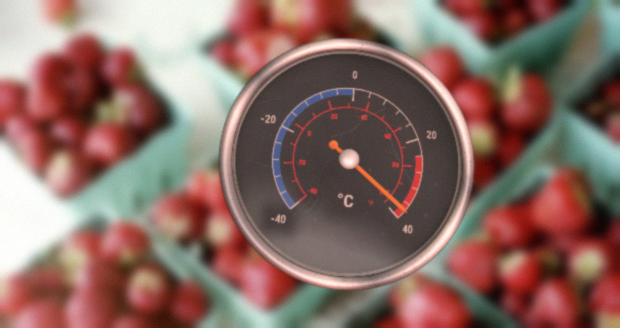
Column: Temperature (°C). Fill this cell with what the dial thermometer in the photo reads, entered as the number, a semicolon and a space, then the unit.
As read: 38; °C
